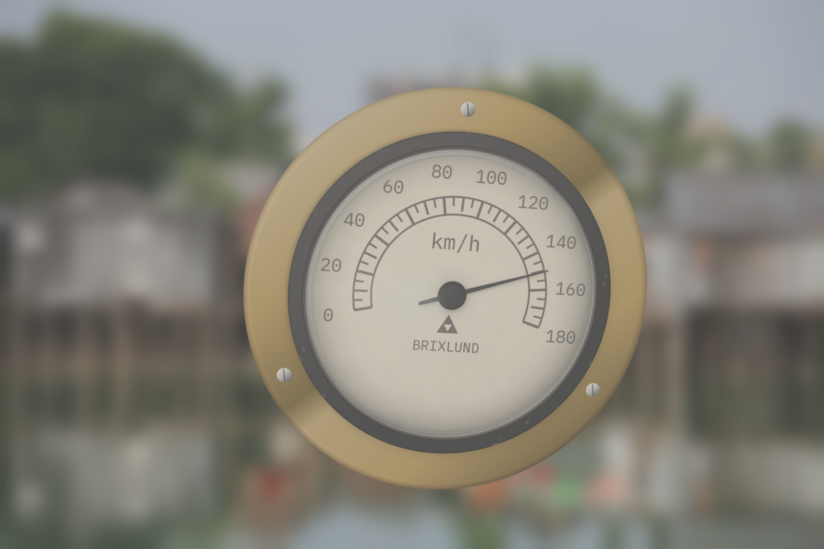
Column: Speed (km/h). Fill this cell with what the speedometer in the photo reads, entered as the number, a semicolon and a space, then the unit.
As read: 150; km/h
